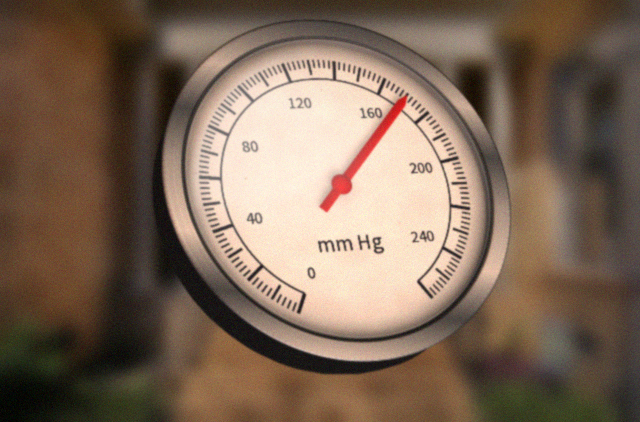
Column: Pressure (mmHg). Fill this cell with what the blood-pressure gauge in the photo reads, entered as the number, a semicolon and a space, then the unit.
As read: 170; mmHg
